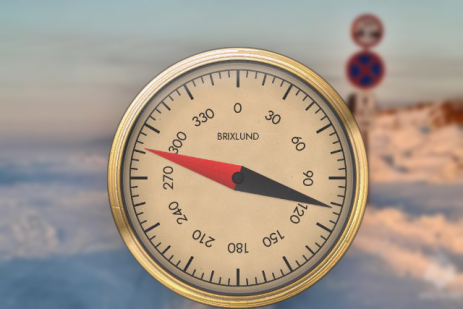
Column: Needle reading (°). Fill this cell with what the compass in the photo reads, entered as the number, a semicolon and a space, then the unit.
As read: 287.5; °
